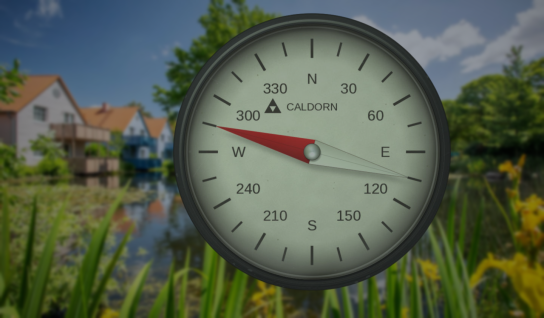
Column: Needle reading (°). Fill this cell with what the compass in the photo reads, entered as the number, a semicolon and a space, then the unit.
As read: 285; °
